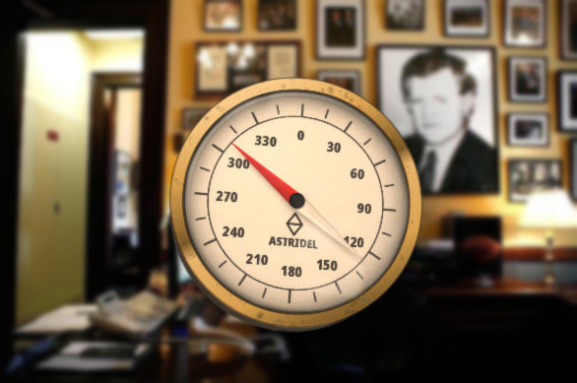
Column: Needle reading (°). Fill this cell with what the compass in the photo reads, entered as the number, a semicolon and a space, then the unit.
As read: 307.5; °
